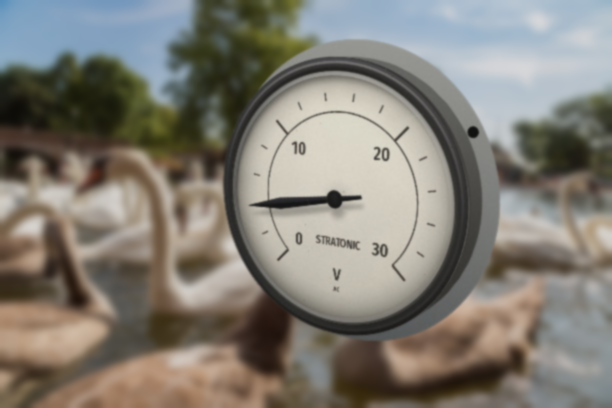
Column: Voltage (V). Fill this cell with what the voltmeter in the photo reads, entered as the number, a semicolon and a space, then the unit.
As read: 4; V
